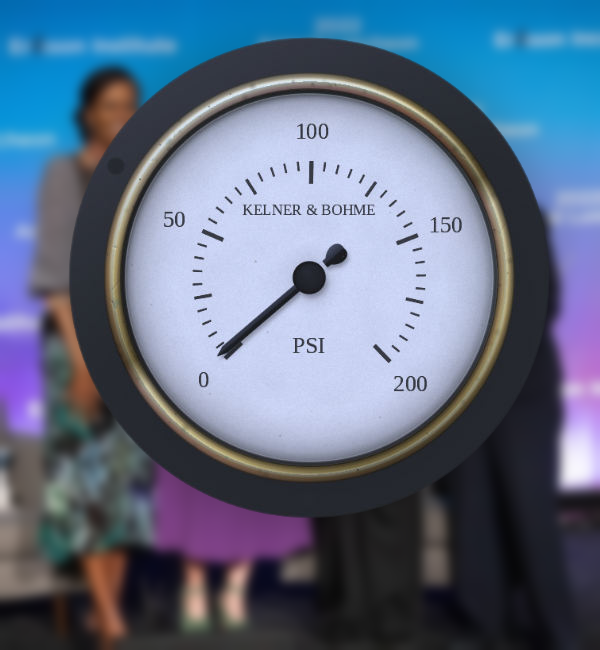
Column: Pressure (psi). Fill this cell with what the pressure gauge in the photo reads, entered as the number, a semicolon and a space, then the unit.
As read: 2.5; psi
